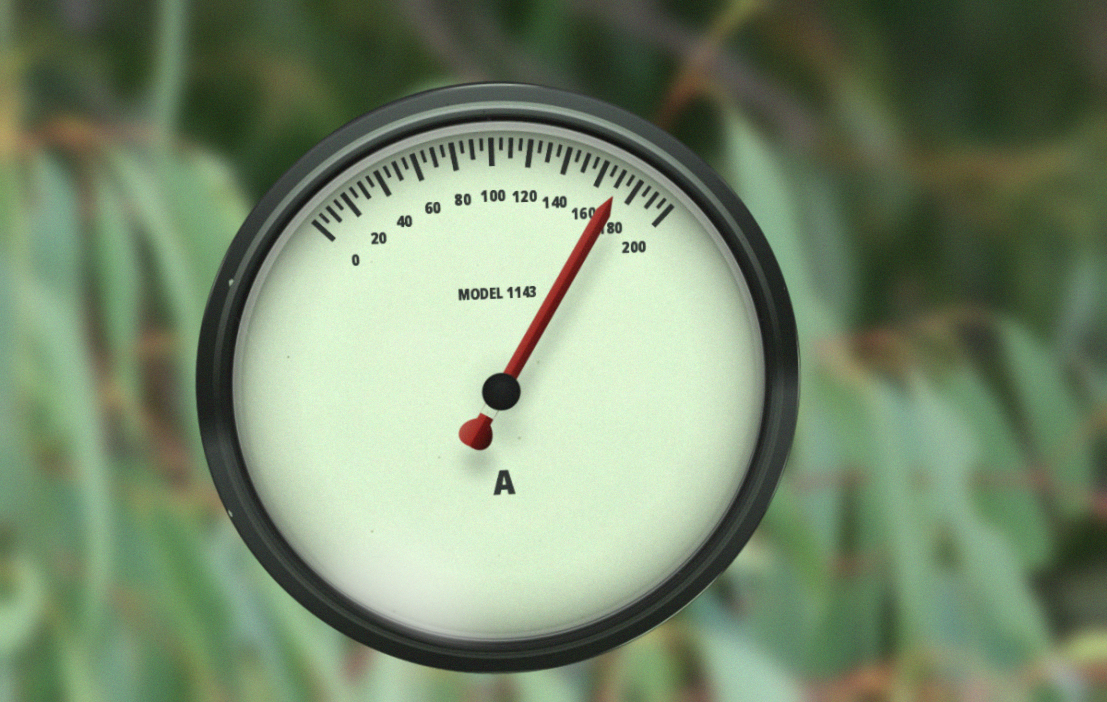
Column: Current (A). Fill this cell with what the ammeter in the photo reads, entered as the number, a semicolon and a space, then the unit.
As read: 170; A
